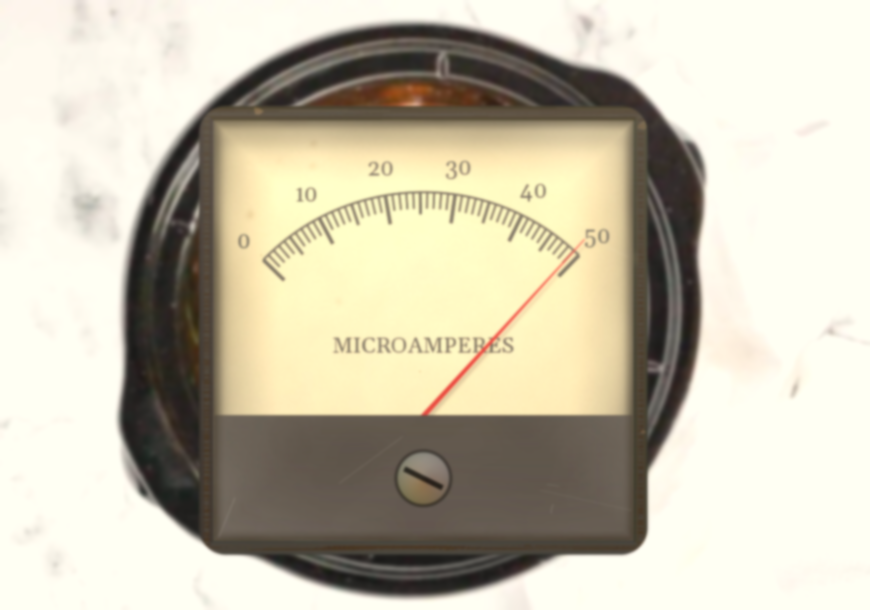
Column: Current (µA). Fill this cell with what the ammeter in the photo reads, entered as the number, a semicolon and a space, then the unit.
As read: 49; µA
